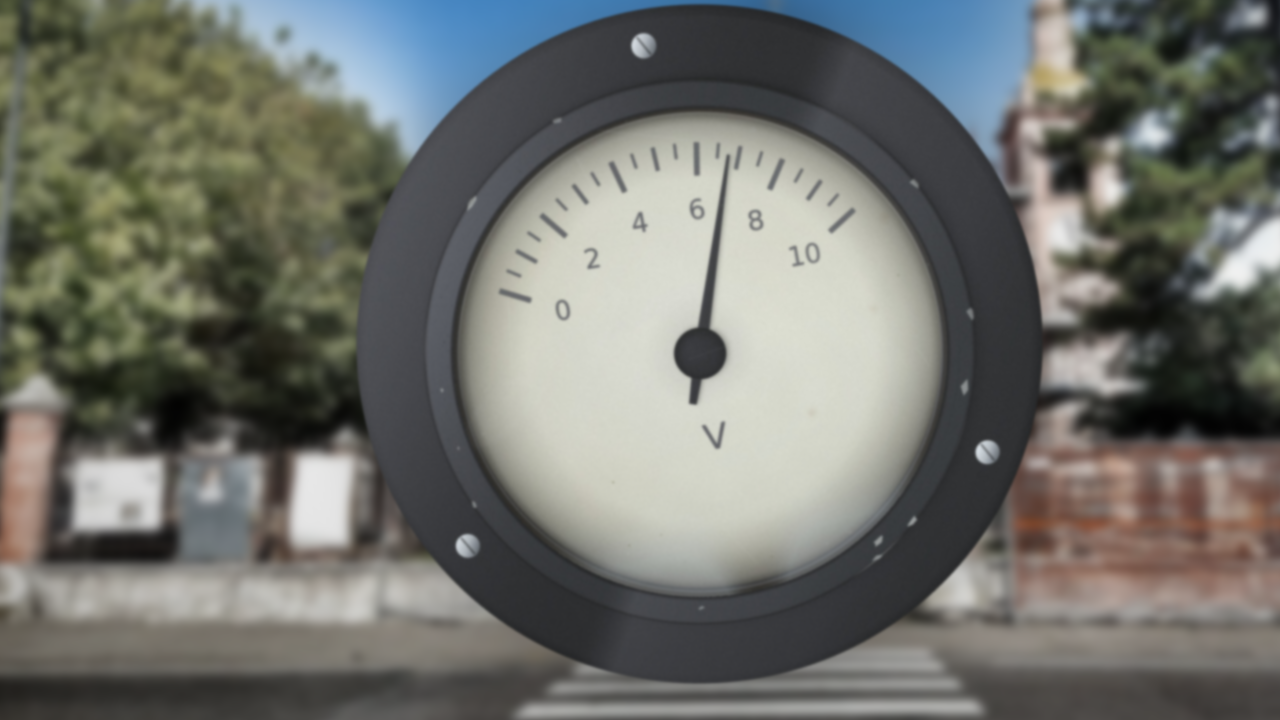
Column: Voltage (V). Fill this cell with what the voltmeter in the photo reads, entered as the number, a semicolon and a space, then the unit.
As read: 6.75; V
